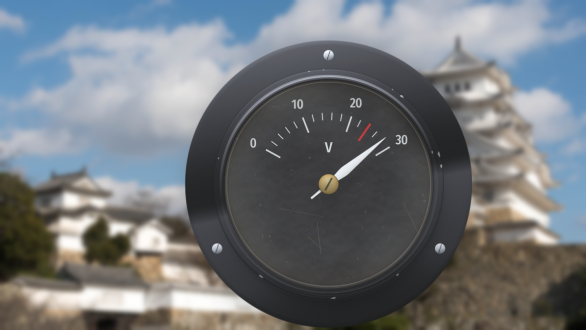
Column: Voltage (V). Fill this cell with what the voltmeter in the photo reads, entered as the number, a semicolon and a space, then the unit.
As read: 28; V
